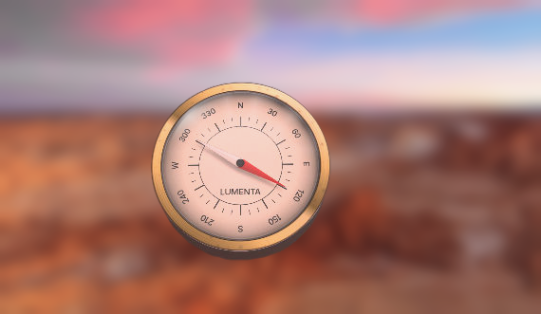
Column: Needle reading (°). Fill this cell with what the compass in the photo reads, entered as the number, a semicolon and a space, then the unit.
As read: 120; °
